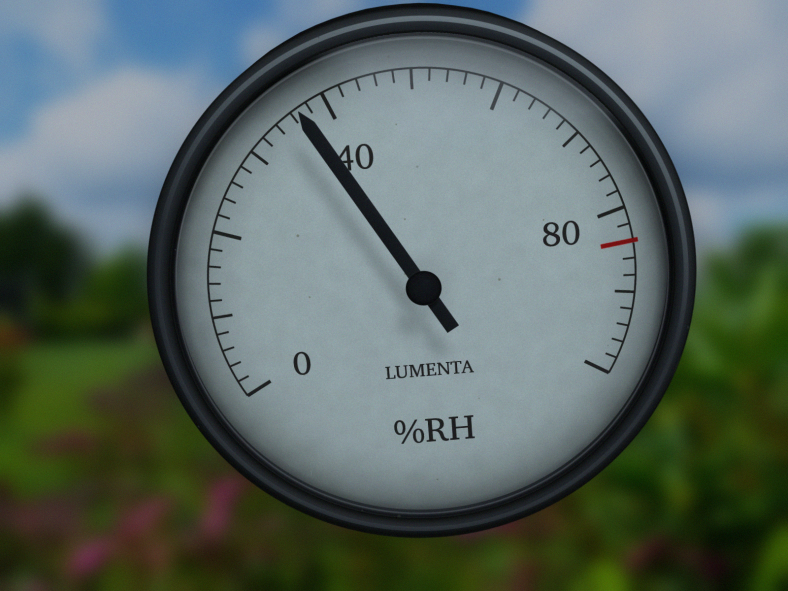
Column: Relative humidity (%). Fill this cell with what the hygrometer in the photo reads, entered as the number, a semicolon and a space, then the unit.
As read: 37; %
